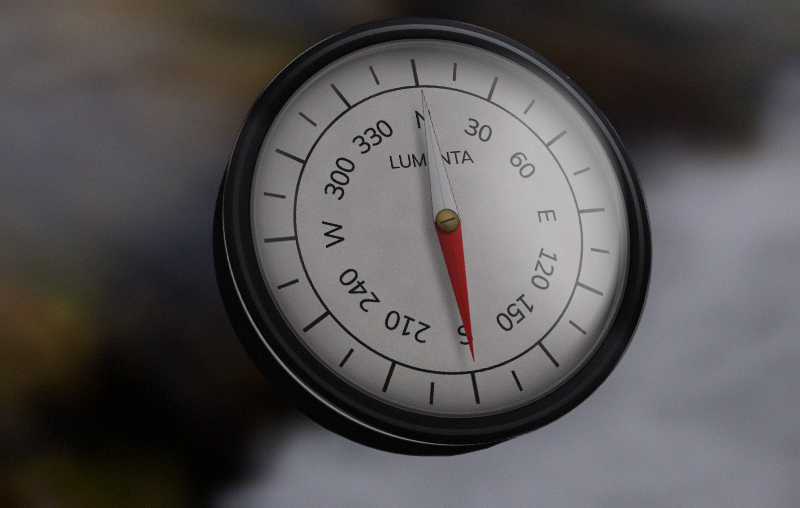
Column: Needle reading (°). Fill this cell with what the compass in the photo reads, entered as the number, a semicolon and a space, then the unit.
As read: 180; °
